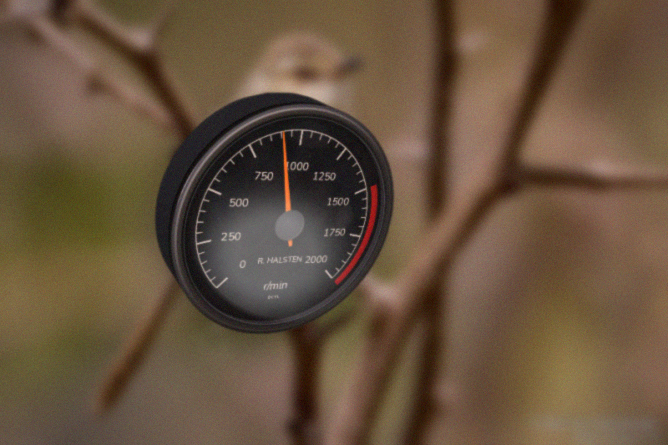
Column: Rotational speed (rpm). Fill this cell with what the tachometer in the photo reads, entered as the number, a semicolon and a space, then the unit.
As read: 900; rpm
